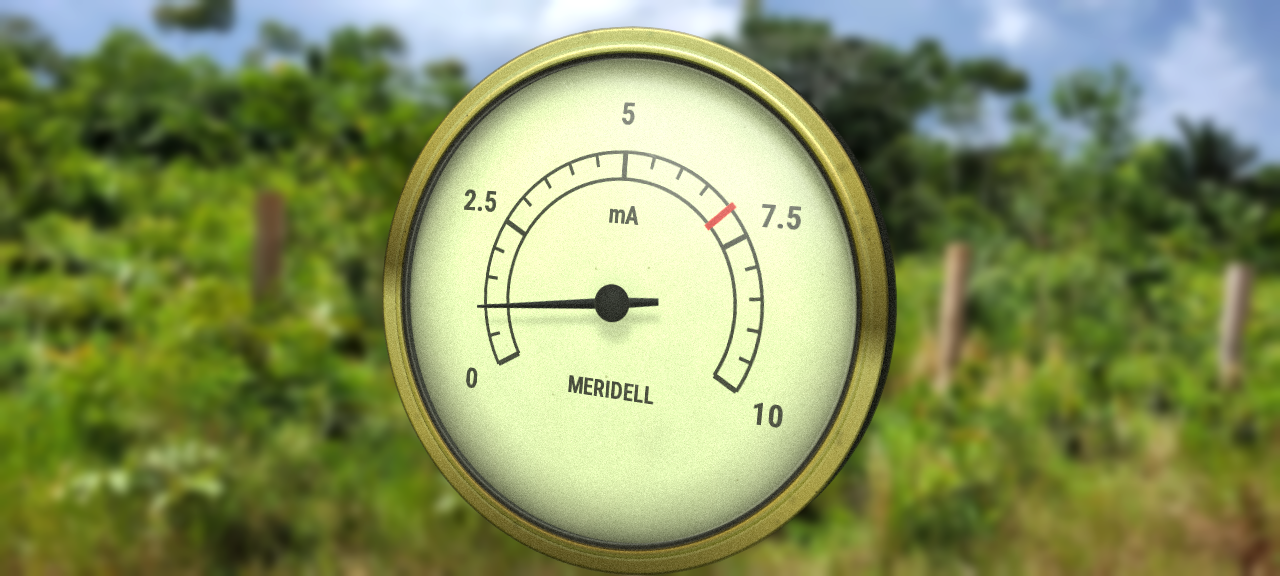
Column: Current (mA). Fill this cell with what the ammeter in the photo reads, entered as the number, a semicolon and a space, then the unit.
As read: 1; mA
